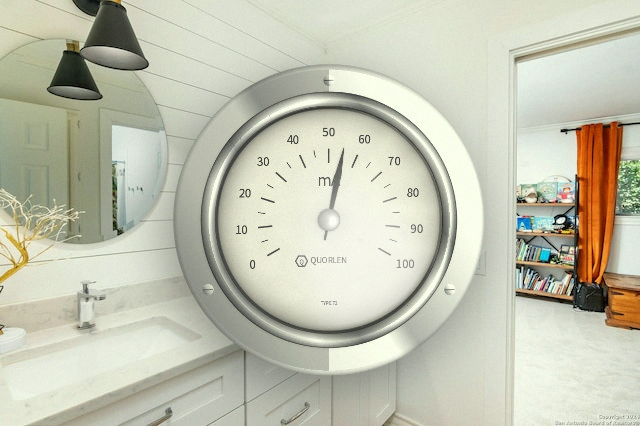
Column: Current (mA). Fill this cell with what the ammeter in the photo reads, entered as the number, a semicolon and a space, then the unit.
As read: 55; mA
